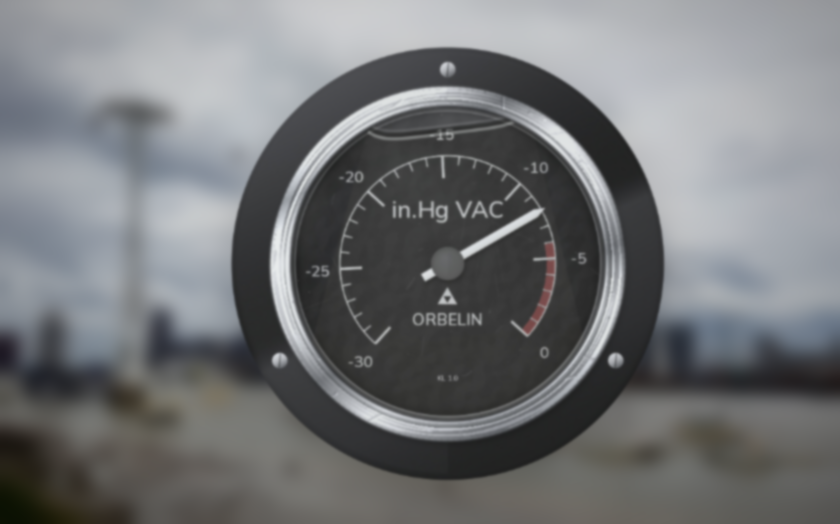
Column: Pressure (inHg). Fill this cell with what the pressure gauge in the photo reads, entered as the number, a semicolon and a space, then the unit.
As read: -8; inHg
